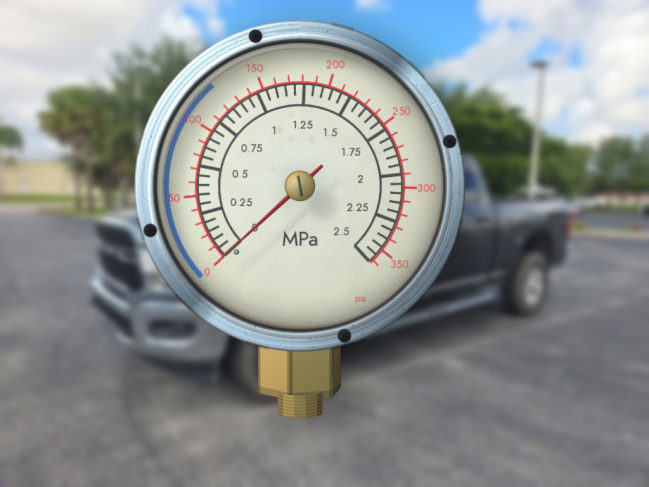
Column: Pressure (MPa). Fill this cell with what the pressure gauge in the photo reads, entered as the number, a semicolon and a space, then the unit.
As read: 0; MPa
